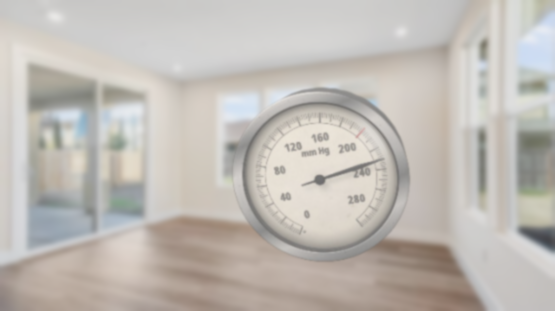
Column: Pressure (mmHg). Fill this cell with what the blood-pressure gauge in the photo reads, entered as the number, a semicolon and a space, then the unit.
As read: 230; mmHg
